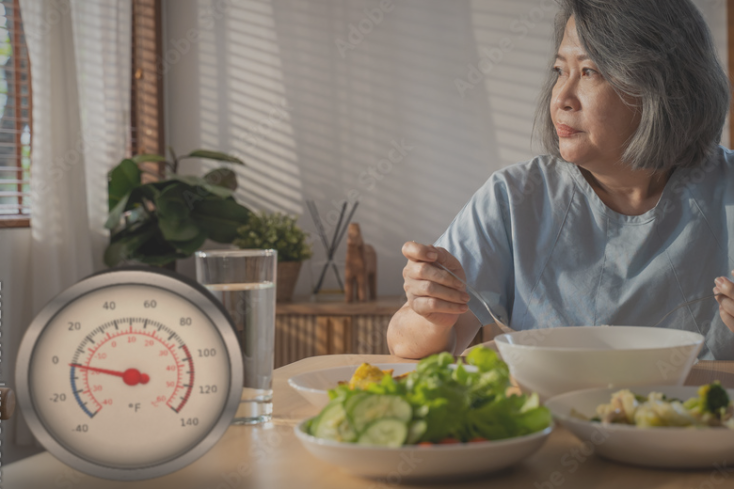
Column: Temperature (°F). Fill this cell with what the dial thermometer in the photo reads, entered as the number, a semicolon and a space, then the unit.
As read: 0; °F
